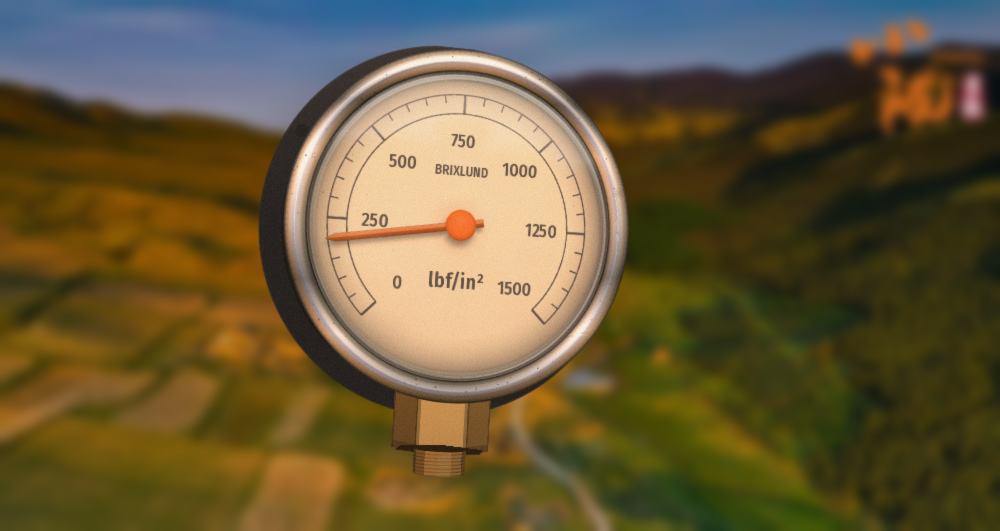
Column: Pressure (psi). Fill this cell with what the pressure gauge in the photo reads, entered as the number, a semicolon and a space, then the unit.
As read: 200; psi
